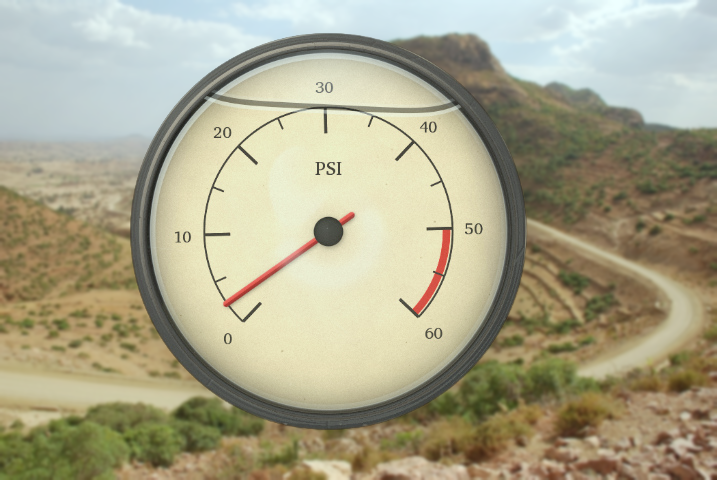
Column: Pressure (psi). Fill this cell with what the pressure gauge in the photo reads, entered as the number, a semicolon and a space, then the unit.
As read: 2.5; psi
